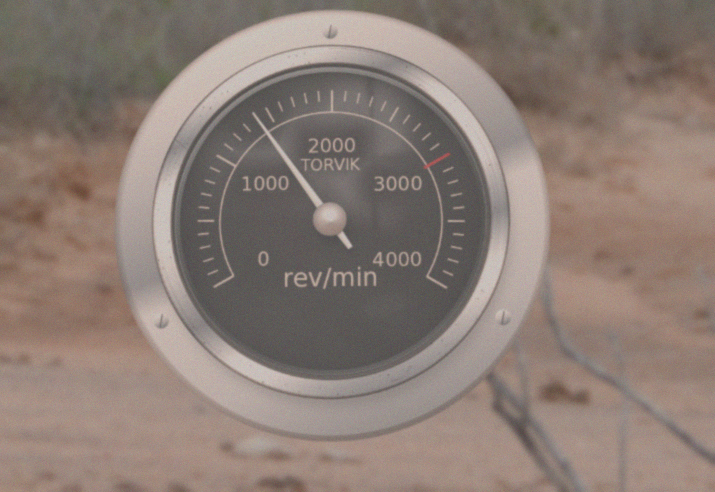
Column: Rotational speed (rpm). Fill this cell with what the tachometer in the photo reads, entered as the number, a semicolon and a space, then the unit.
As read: 1400; rpm
